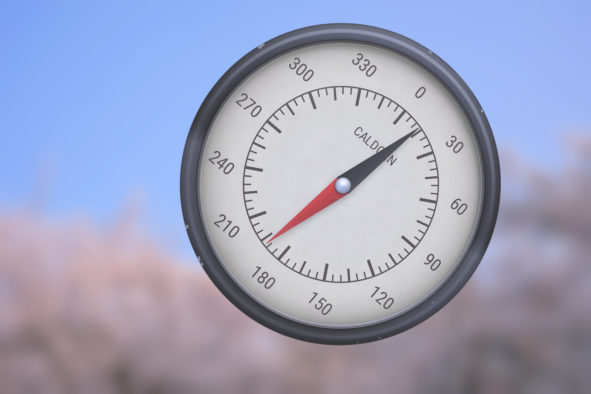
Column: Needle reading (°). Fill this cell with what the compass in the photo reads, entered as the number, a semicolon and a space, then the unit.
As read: 192.5; °
